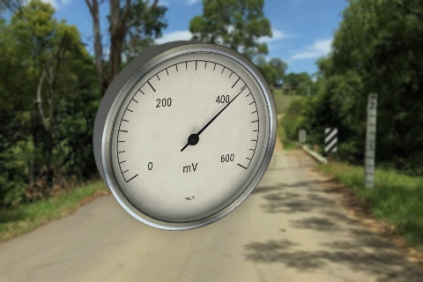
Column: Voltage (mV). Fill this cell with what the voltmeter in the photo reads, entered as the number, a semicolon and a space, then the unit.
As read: 420; mV
